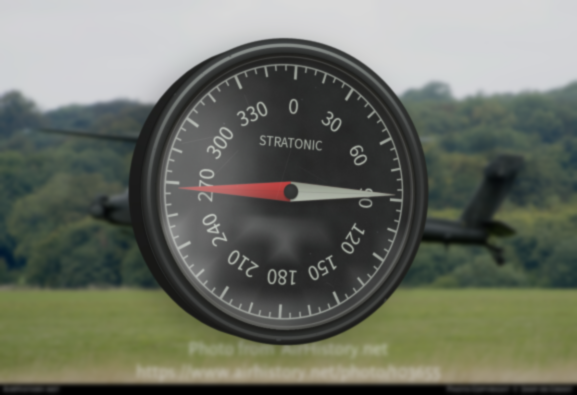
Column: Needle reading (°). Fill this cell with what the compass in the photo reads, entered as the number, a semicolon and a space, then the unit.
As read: 267.5; °
